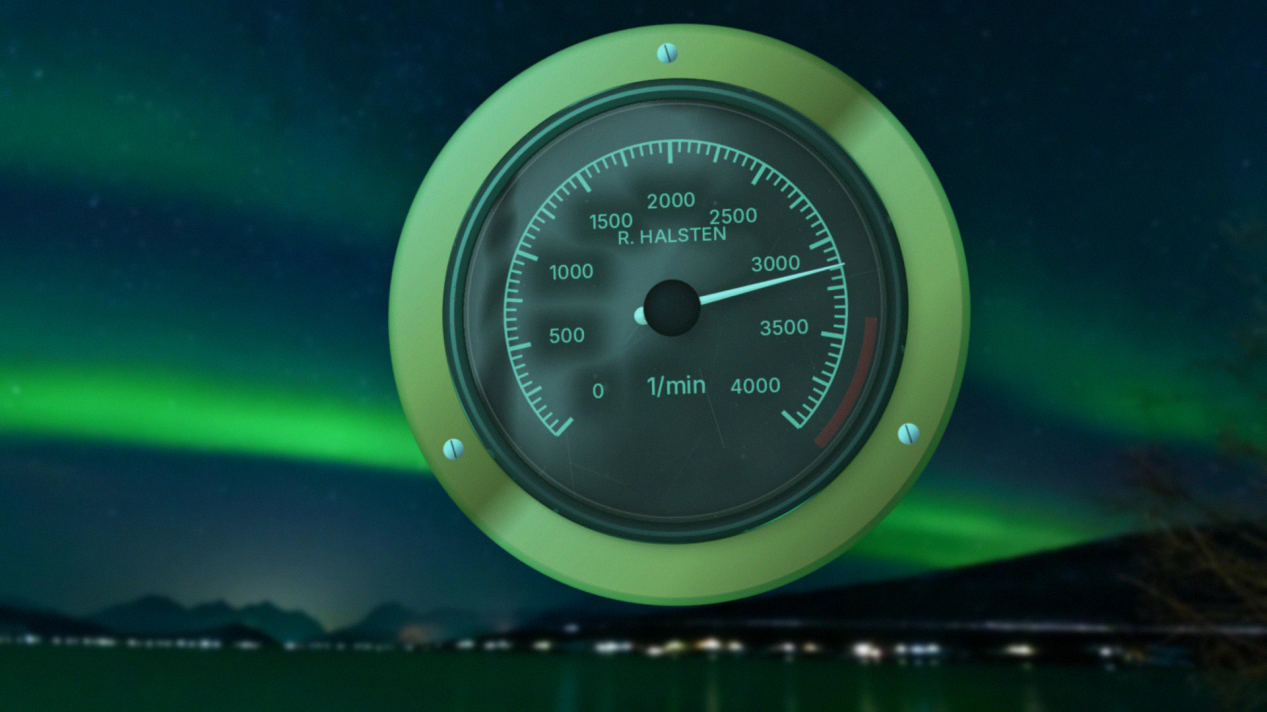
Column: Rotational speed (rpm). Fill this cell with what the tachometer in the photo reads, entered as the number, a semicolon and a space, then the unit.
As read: 3150; rpm
